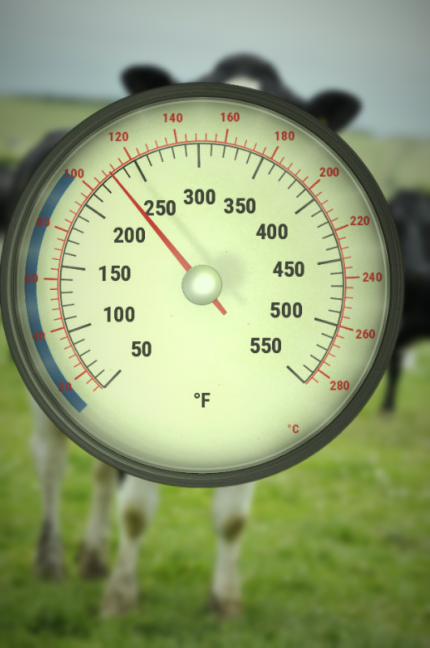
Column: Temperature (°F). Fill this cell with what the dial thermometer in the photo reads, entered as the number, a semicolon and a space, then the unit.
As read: 230; °F
